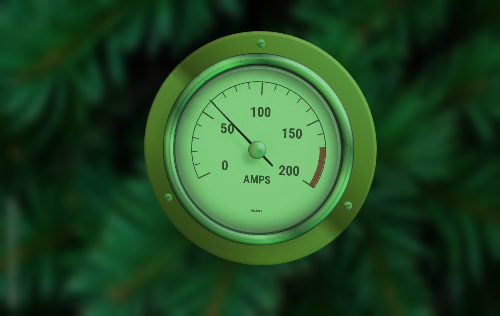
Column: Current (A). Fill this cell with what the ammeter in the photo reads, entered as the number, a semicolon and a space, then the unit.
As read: 60; A
